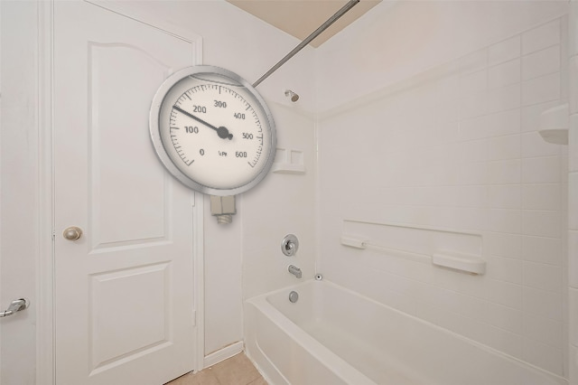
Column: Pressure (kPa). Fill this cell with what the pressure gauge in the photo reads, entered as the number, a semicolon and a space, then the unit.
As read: 150; kPa
